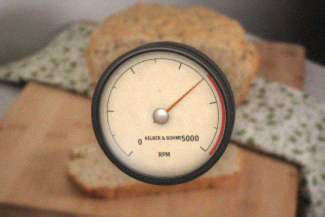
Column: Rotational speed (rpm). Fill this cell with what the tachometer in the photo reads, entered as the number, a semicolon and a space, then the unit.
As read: 3500; rpm
